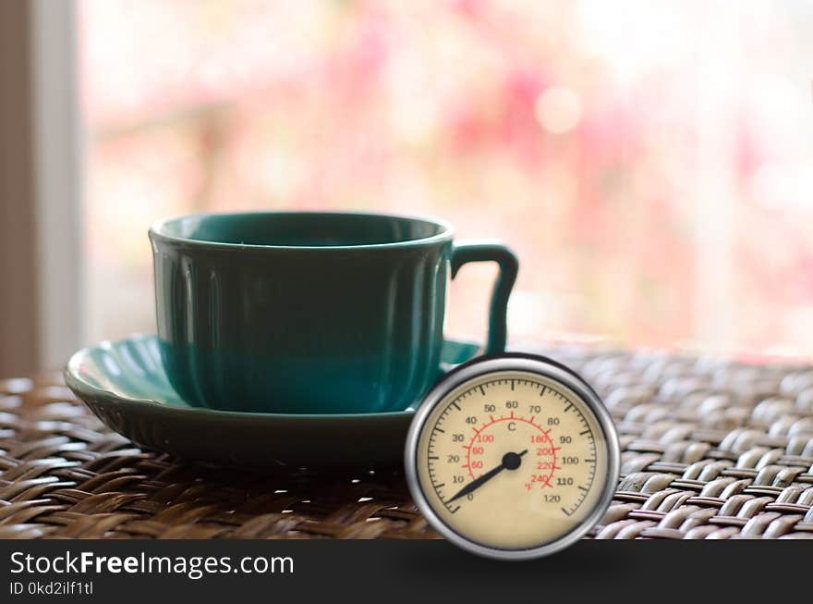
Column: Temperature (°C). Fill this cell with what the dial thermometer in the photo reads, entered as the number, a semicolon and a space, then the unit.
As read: 4; °C
